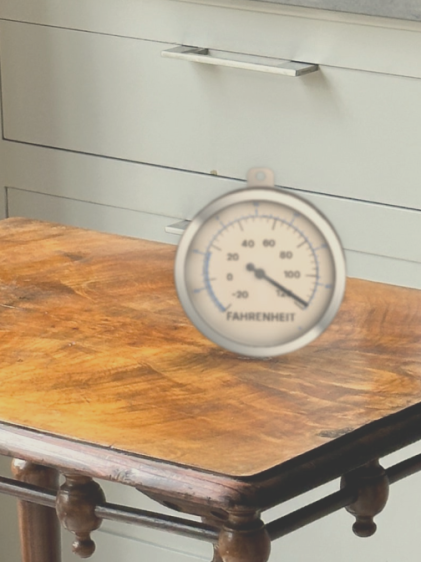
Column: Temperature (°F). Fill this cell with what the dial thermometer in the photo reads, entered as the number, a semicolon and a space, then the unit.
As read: 116; °F
